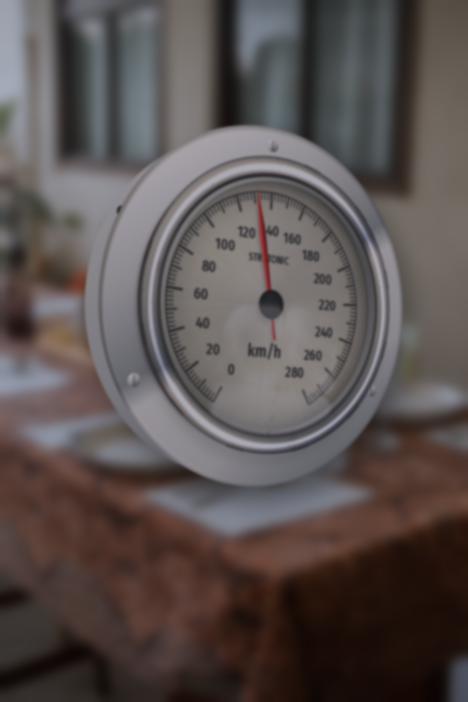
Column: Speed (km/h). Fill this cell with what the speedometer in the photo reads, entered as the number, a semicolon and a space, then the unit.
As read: 130; km/h
